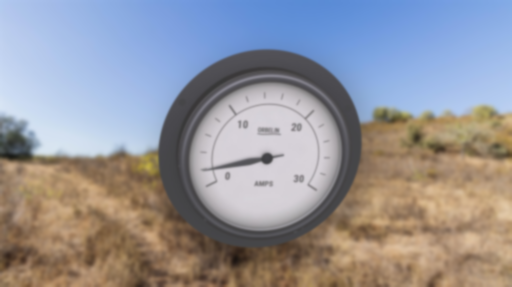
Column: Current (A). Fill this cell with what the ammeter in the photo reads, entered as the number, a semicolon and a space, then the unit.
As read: 2; A
